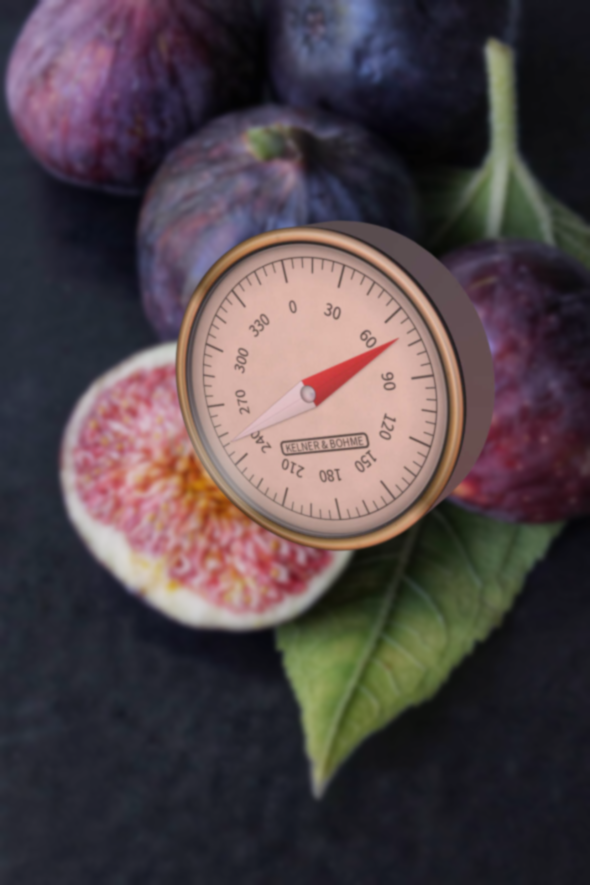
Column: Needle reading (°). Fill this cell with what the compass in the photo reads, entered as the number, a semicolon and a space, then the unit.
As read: 70; °
